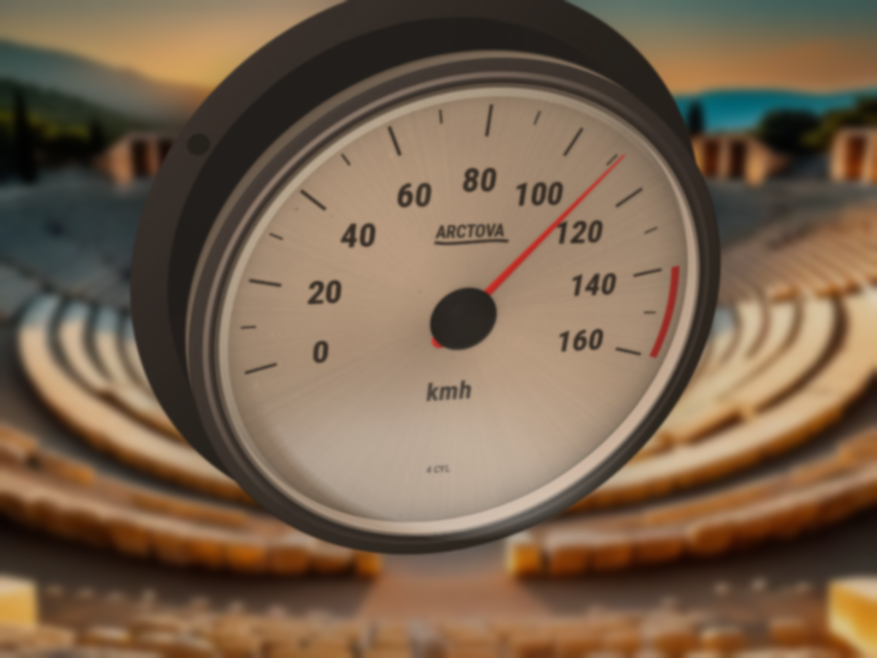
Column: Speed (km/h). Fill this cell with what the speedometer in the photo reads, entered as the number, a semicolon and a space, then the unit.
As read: 110; km/h
